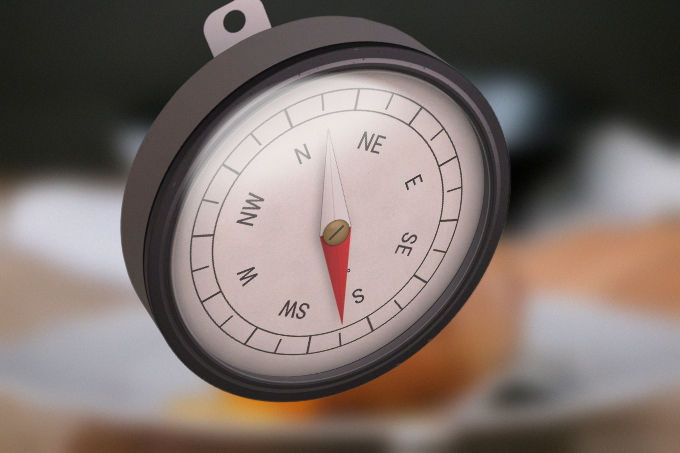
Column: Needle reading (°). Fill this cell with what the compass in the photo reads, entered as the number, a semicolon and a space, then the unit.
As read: 195; °
